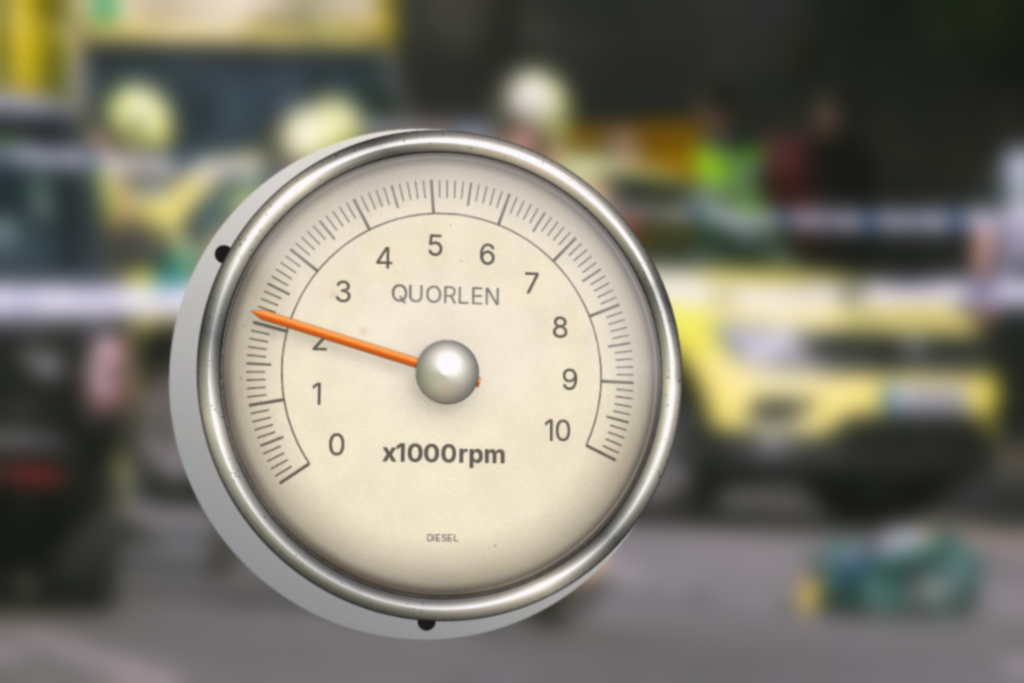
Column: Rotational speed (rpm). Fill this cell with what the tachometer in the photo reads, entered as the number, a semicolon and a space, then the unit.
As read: 2100; rpm
